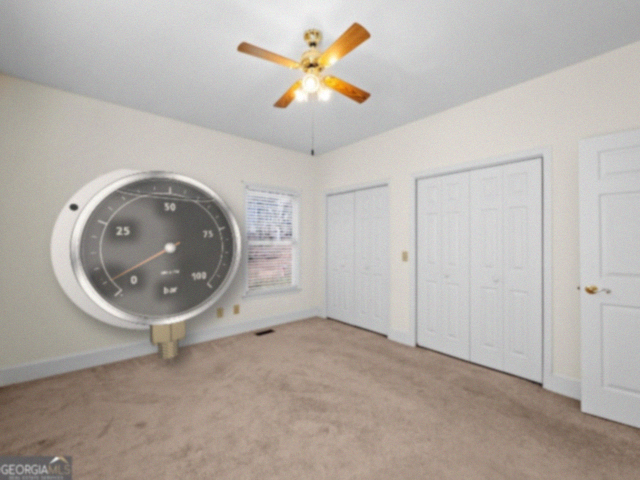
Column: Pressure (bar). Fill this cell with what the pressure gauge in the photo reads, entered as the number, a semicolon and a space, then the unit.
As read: 5; bar
